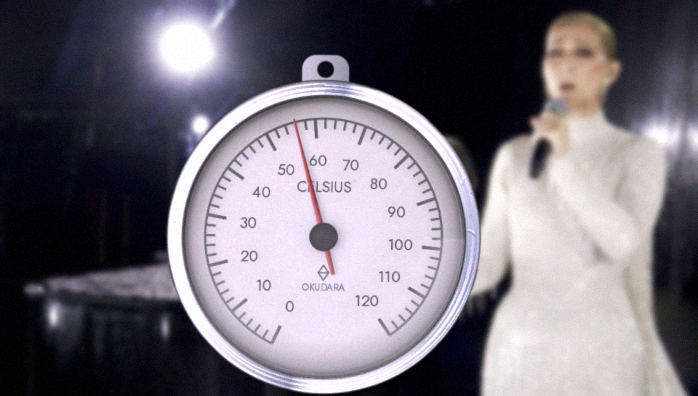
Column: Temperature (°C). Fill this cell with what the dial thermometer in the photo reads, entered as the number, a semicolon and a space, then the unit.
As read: 56; °C
